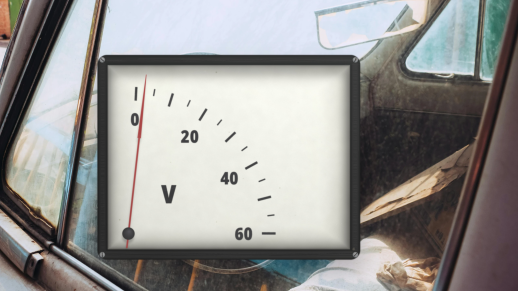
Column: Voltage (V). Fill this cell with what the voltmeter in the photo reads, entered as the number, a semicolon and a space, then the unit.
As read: 2.5; V
